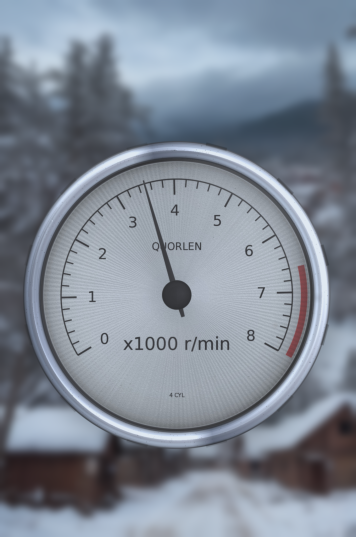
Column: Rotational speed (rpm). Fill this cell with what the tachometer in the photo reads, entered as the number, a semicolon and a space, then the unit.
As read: 3500; rpm
